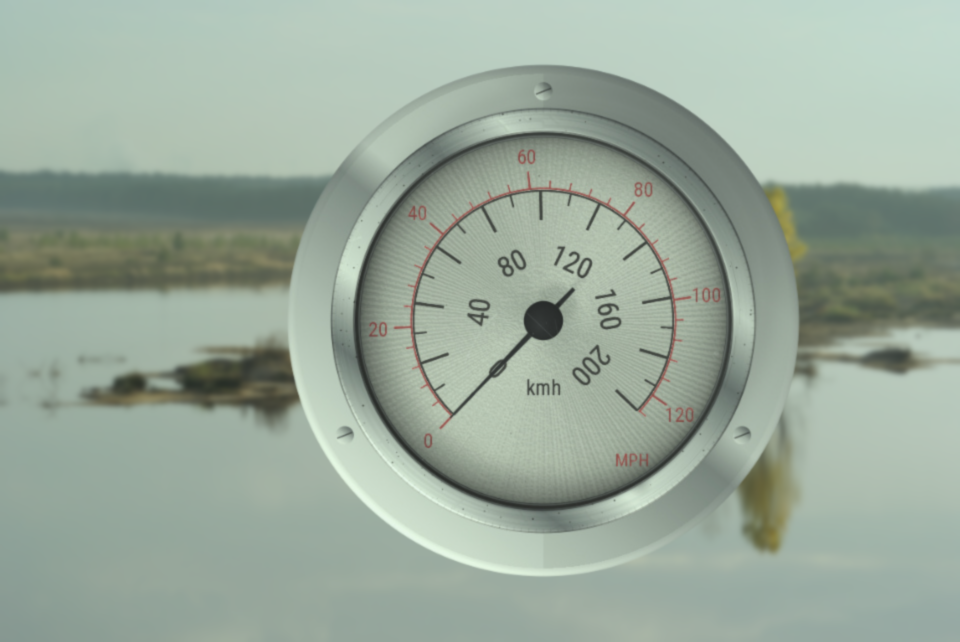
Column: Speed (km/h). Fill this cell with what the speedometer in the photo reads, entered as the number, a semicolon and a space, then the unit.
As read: 0; km/h
